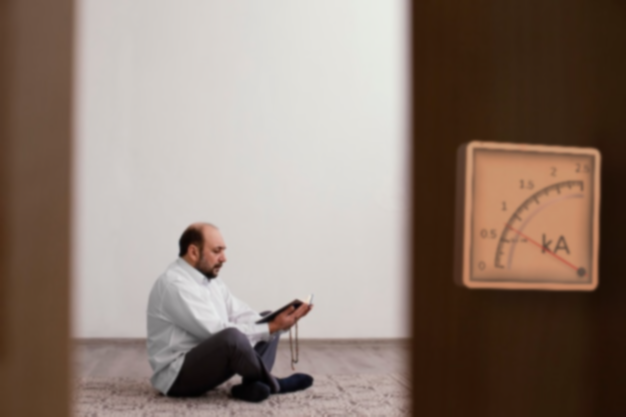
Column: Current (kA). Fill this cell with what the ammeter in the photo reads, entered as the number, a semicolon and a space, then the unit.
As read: 0.75; kA
